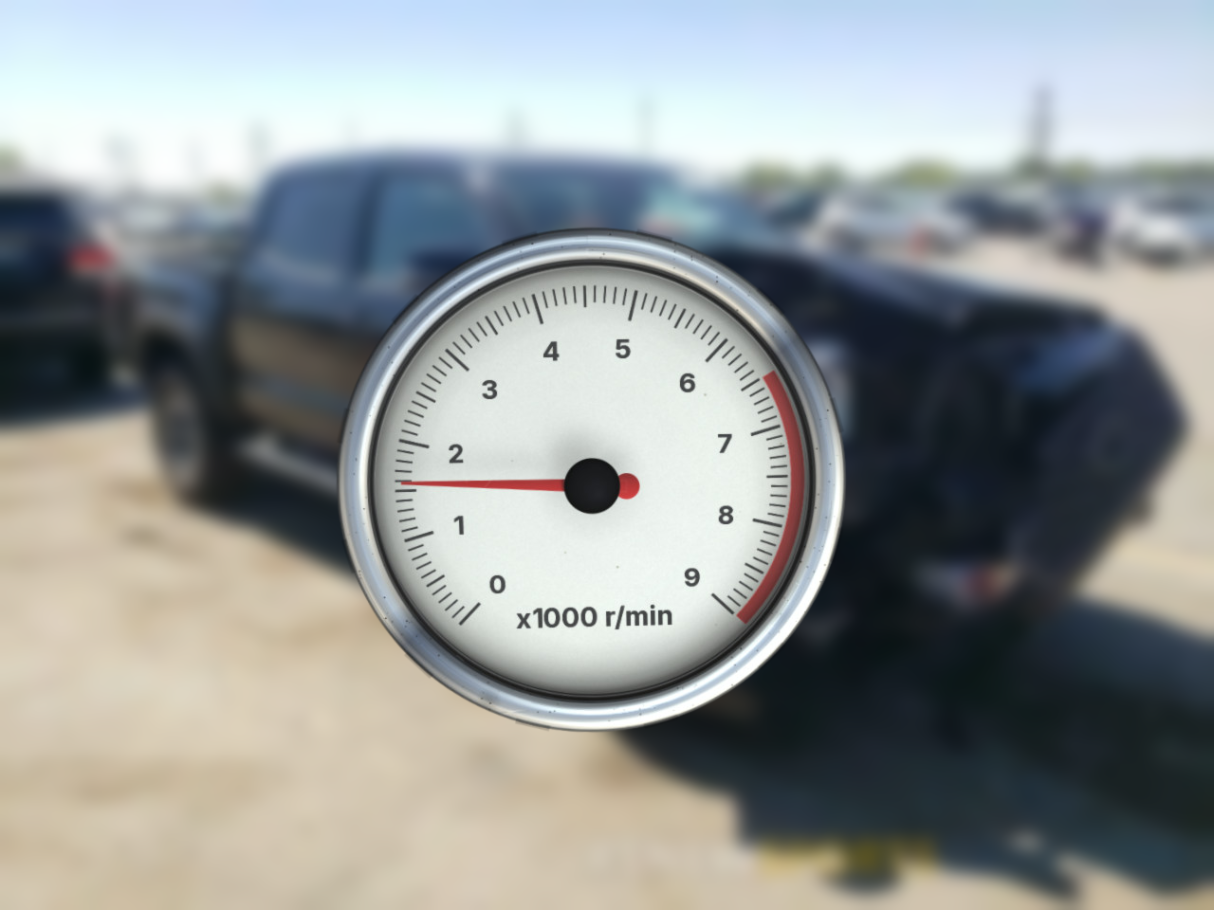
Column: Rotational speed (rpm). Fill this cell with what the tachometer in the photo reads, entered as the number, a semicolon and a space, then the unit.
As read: 1600; rpm
